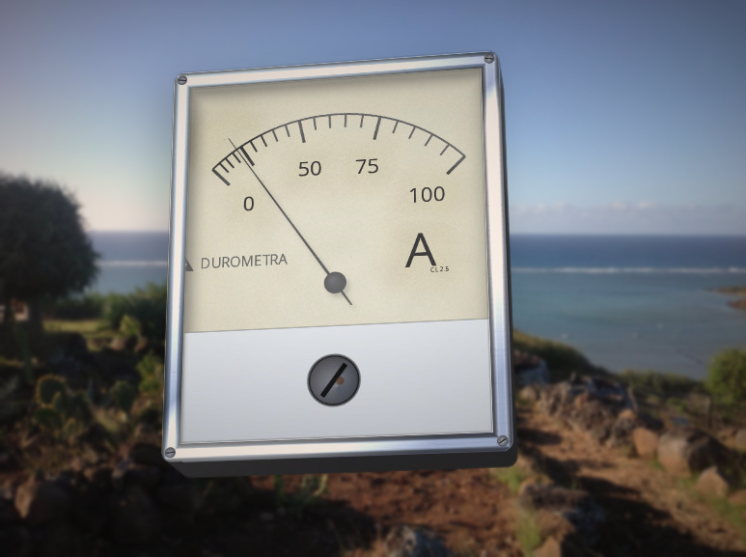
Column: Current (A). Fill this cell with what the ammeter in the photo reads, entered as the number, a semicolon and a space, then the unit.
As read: 22.5; A
